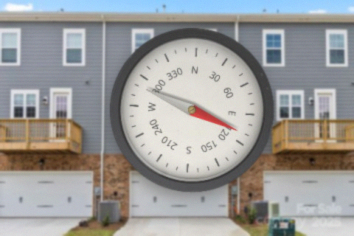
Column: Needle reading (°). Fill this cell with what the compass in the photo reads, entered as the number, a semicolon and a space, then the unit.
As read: 110; °
